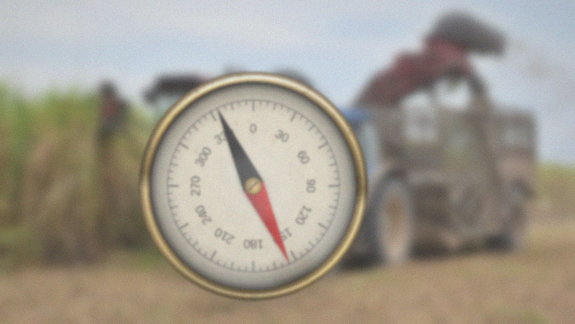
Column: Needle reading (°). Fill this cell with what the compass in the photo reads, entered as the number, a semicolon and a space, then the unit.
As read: 155; °
